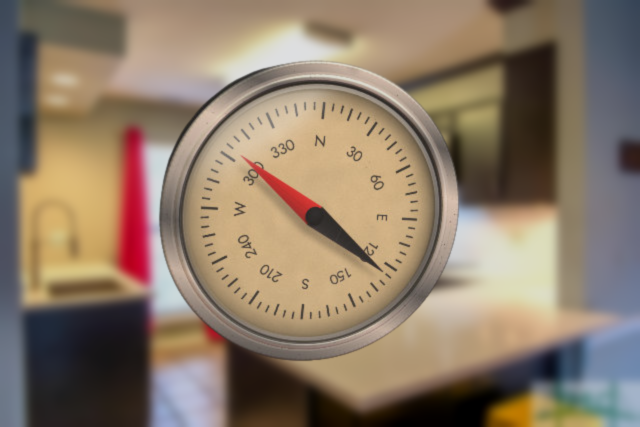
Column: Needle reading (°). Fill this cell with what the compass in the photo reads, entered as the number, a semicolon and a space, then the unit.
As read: 305; °
